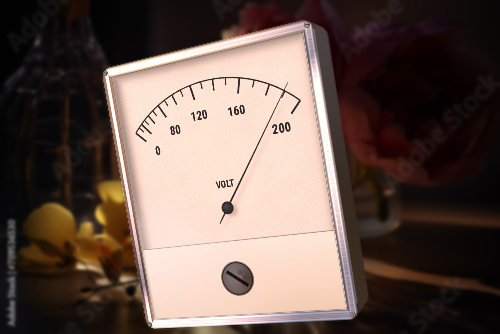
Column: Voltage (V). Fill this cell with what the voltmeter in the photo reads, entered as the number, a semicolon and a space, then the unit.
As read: 190; V
